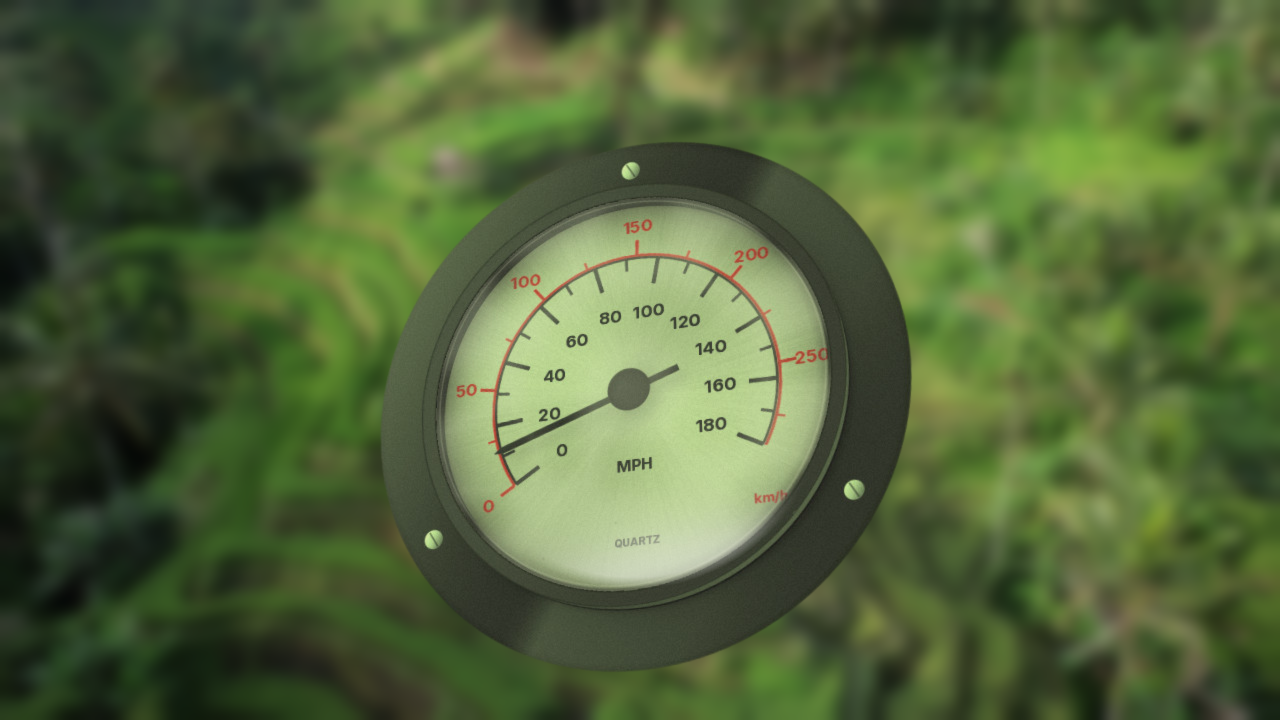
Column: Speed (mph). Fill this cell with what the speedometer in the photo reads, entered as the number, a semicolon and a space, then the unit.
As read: 10; mph
